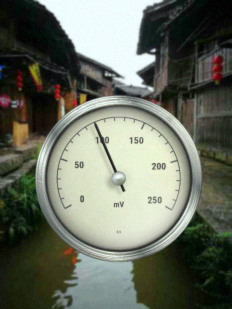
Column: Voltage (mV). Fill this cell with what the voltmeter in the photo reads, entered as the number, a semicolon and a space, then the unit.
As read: 100; mV
